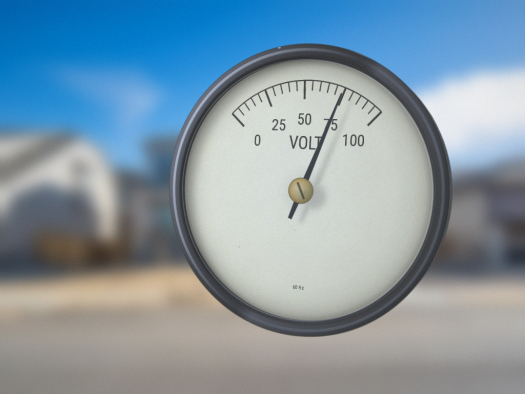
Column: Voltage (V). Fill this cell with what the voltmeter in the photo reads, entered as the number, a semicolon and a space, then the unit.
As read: 75; V
